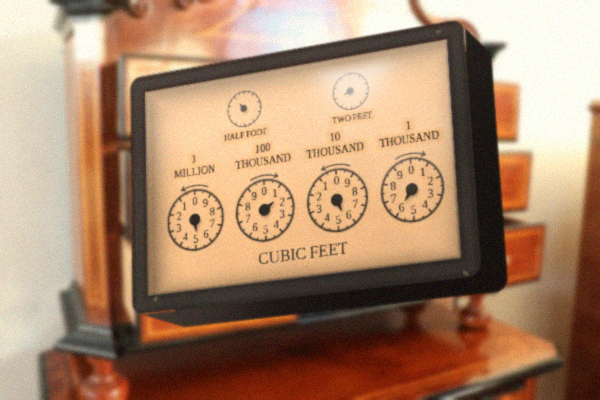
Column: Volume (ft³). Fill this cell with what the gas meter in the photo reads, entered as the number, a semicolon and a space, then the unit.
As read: 515600; ft³
